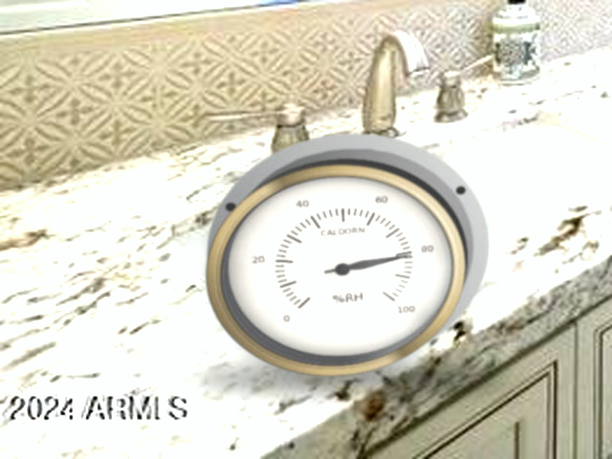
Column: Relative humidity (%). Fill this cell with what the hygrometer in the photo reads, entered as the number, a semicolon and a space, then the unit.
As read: 80; %
